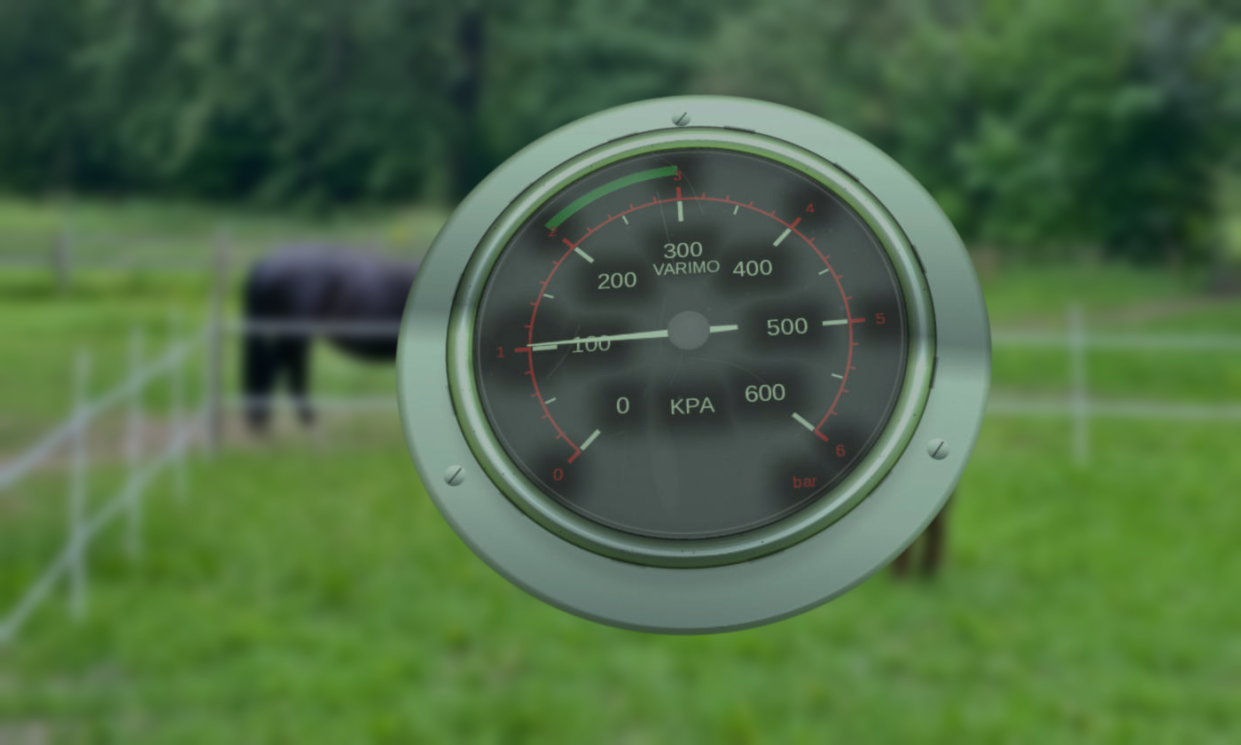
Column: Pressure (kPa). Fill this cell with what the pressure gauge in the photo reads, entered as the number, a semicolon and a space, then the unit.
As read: 100; kPa
